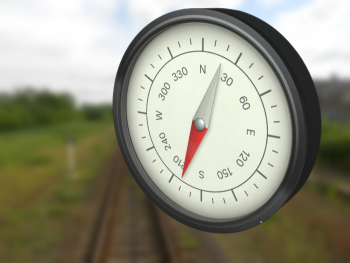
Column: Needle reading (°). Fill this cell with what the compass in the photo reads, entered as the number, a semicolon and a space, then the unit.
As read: 200; °
